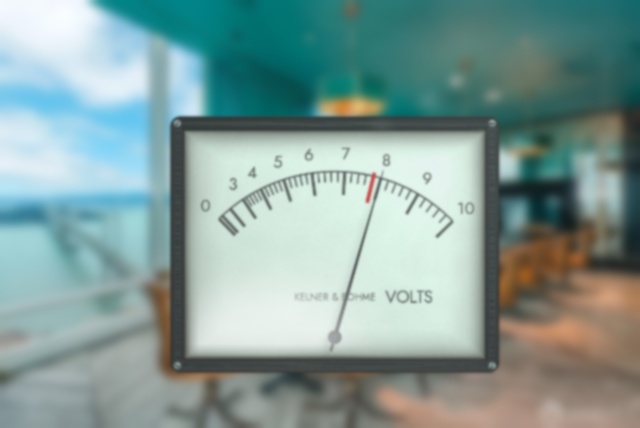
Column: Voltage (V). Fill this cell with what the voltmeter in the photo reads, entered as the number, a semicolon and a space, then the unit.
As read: 8; V
